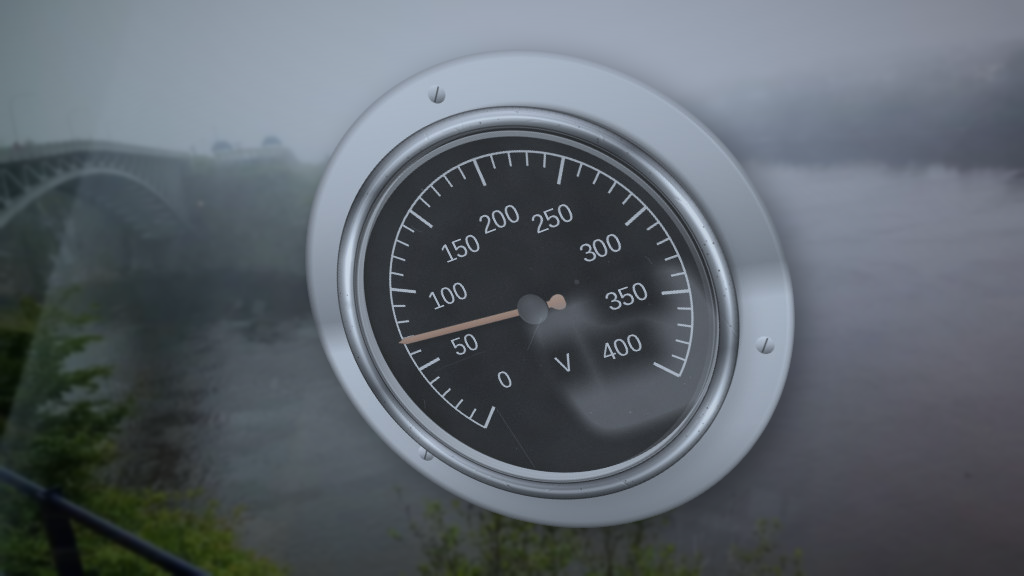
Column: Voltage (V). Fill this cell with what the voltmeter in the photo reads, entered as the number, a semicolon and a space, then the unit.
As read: 70; V
